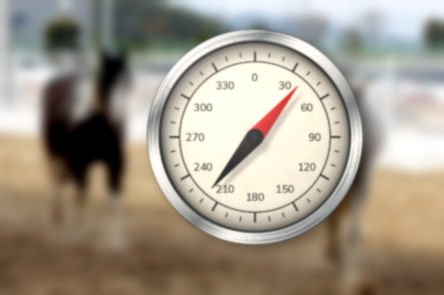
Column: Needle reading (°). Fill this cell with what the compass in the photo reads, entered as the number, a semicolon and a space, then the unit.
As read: 40; °
